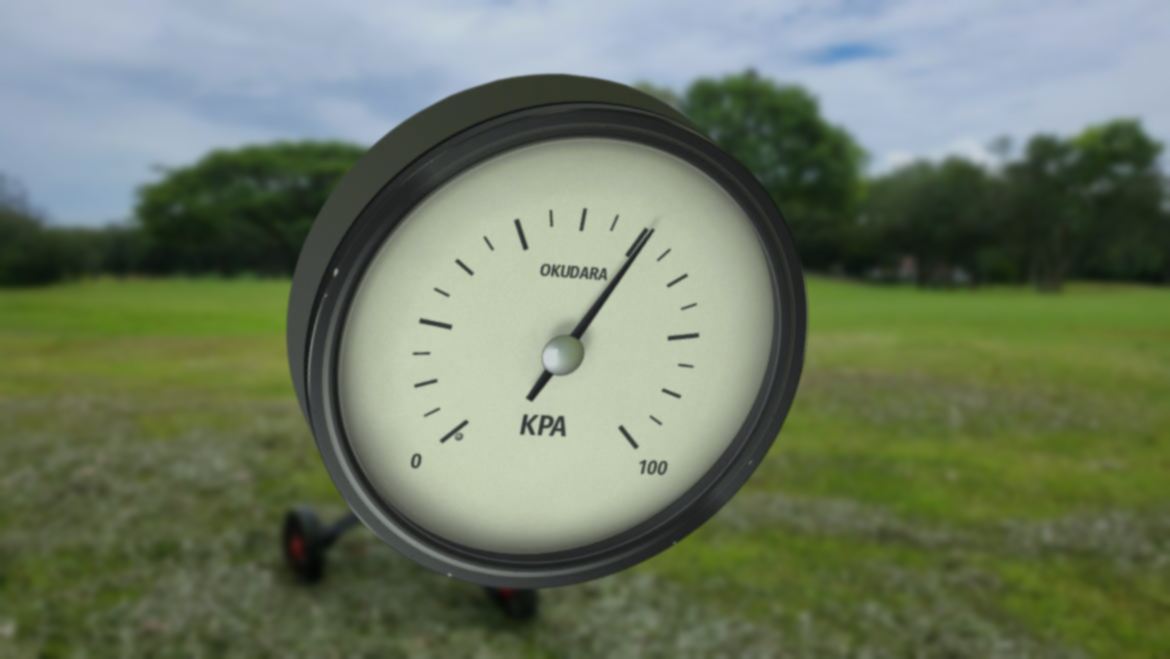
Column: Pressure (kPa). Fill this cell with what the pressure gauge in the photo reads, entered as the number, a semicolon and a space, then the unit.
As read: 60; kPa
